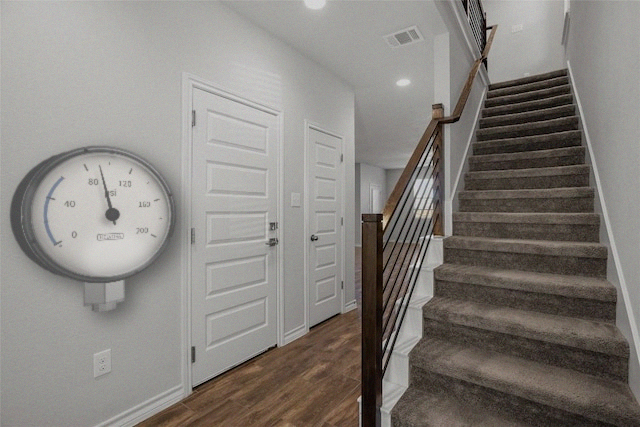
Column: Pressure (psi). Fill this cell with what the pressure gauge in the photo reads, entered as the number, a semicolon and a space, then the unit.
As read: 90; psi
